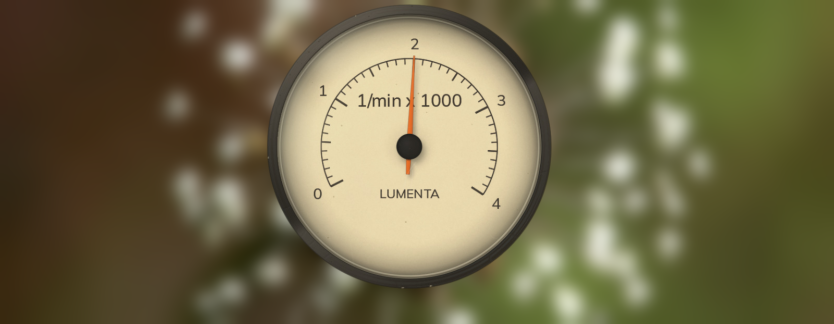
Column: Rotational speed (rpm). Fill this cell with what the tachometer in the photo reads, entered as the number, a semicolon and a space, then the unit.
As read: 2000; rpm
